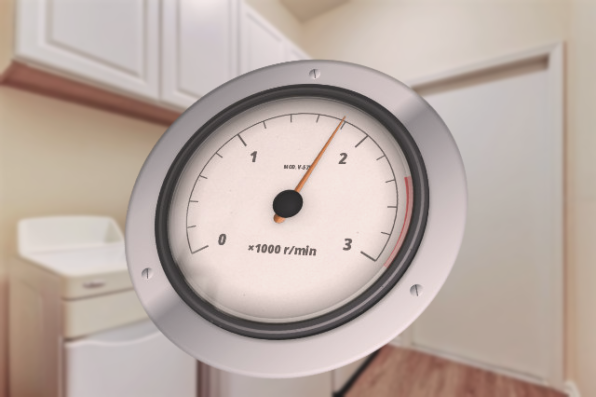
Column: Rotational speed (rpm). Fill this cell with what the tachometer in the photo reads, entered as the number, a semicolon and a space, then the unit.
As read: 1800; rpm
